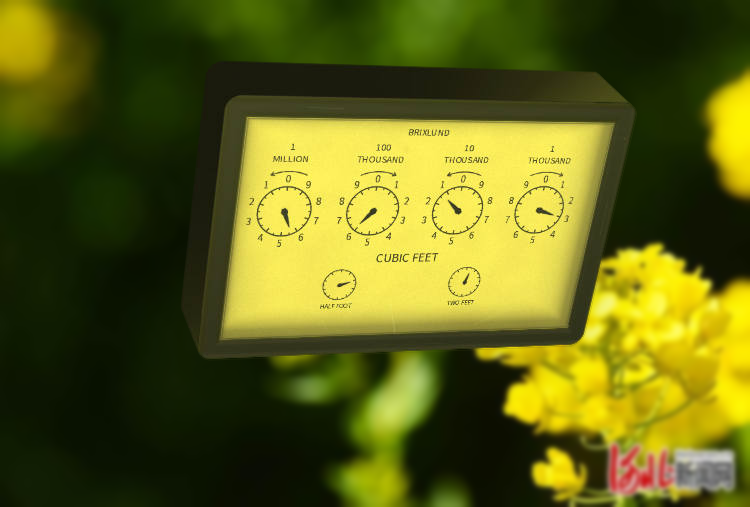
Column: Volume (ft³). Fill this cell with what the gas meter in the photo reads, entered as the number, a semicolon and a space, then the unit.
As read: 561300; ft³
